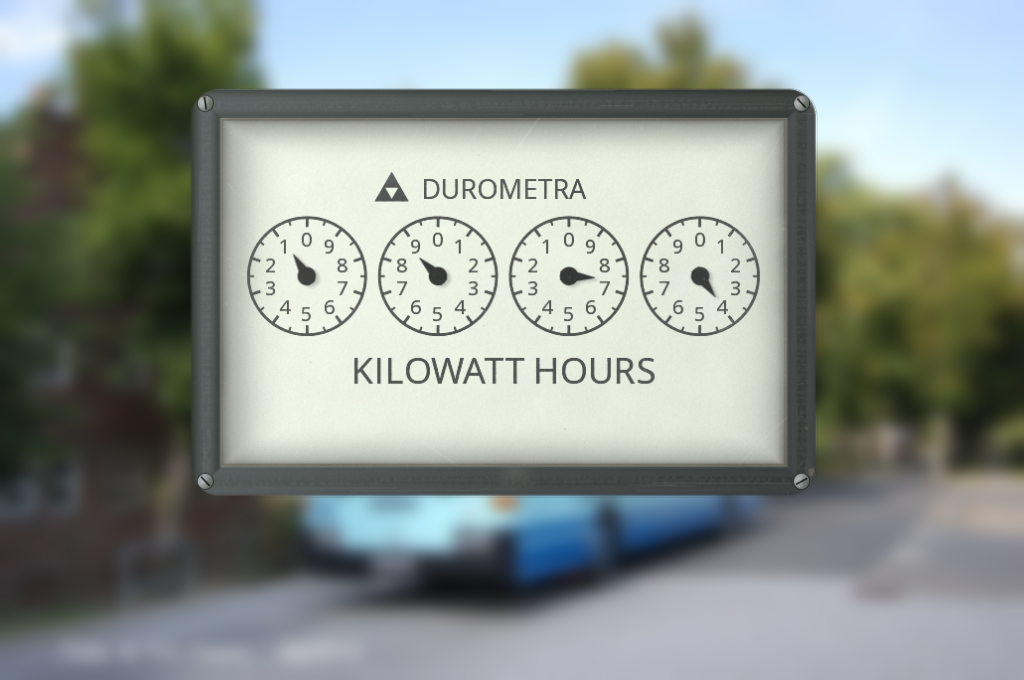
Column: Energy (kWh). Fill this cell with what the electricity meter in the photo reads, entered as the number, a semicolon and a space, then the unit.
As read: 874; kWh
